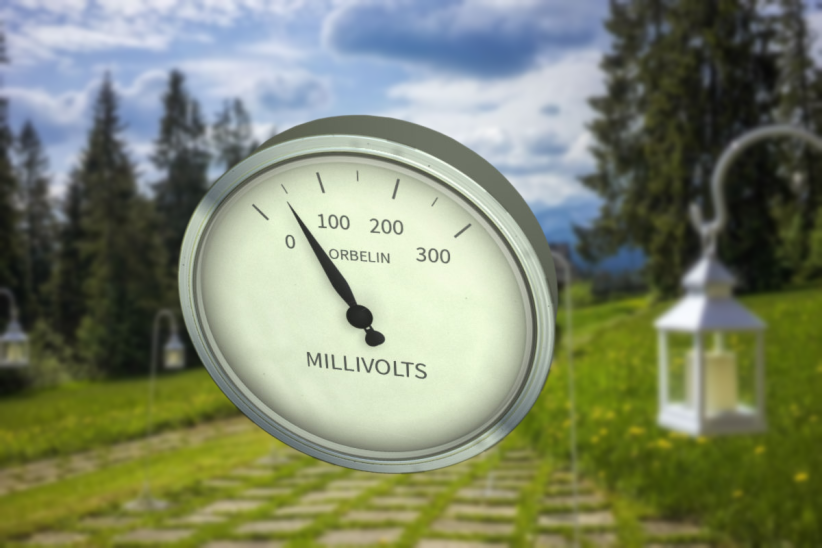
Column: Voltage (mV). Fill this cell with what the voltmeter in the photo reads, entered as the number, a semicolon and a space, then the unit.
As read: 50; mV
